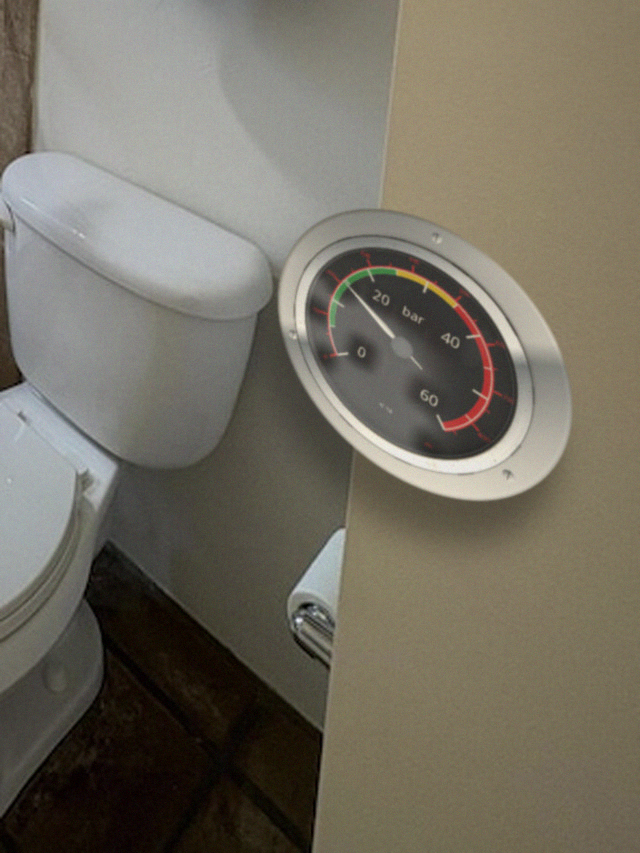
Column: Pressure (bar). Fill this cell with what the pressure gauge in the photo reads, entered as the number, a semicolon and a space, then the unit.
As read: 15; bar
